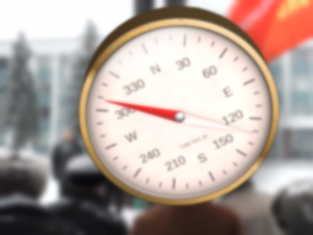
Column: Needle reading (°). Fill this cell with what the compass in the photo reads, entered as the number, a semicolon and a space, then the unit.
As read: 310; °
